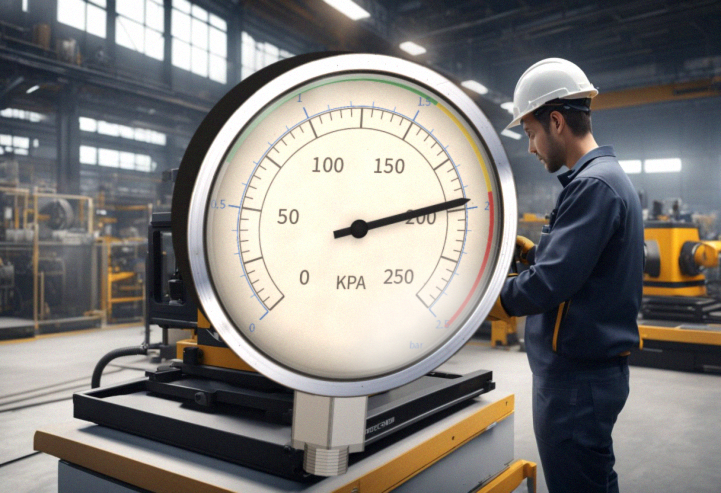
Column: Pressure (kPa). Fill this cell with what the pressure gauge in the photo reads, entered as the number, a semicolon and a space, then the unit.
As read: 195; kPa
